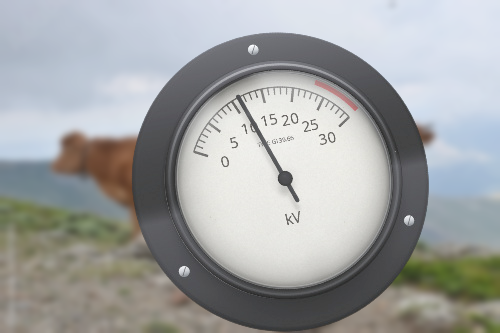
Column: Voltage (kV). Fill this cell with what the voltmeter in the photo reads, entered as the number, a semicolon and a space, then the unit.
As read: 11; kV
